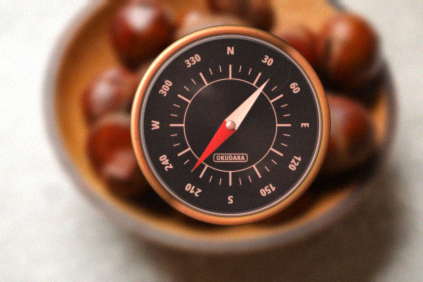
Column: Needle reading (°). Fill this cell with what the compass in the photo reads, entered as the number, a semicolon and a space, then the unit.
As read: 220; °
